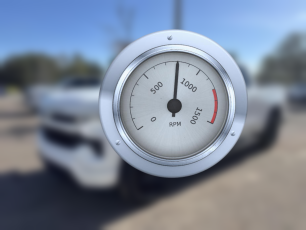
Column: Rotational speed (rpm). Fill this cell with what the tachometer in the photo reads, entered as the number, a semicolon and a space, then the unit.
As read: 800; rpm
